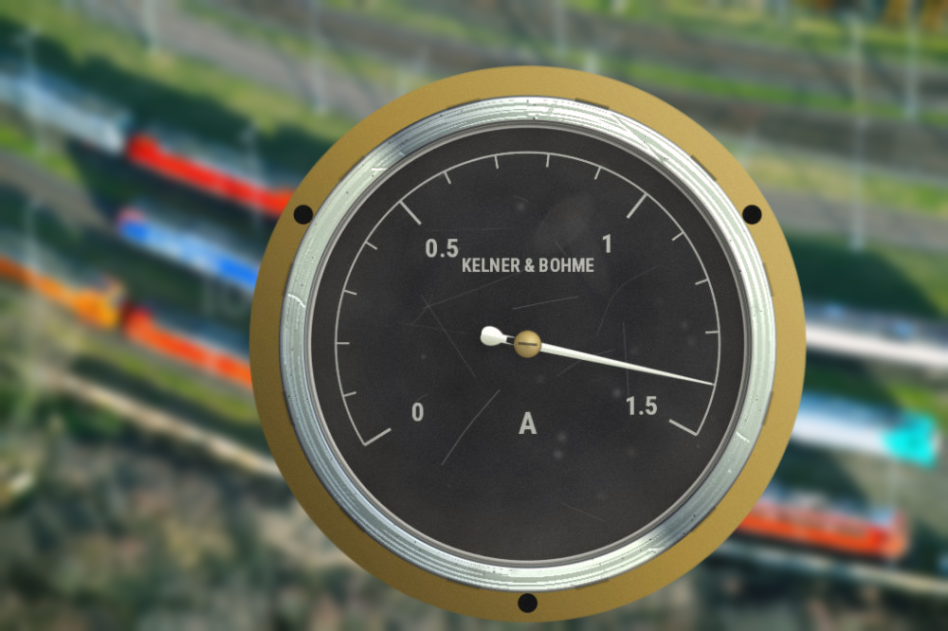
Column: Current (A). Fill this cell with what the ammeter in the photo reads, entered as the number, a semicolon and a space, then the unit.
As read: 1.4; A
